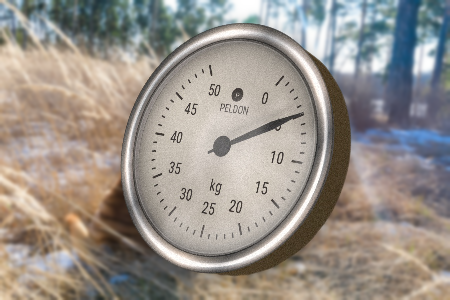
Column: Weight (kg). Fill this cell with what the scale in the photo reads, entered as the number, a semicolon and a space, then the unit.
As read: 5; kg
